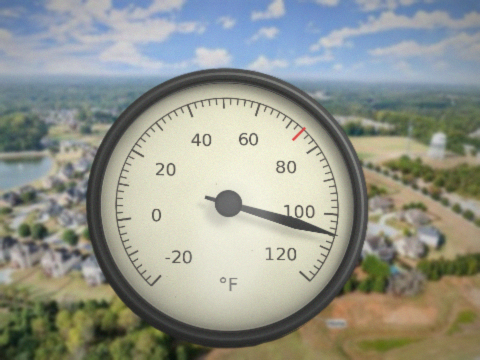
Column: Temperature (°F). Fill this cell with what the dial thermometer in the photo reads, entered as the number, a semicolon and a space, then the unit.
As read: 106; °F
